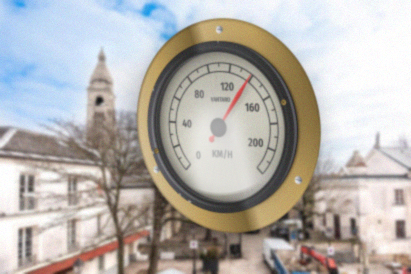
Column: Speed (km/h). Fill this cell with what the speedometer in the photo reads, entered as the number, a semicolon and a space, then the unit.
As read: 140; km/h
